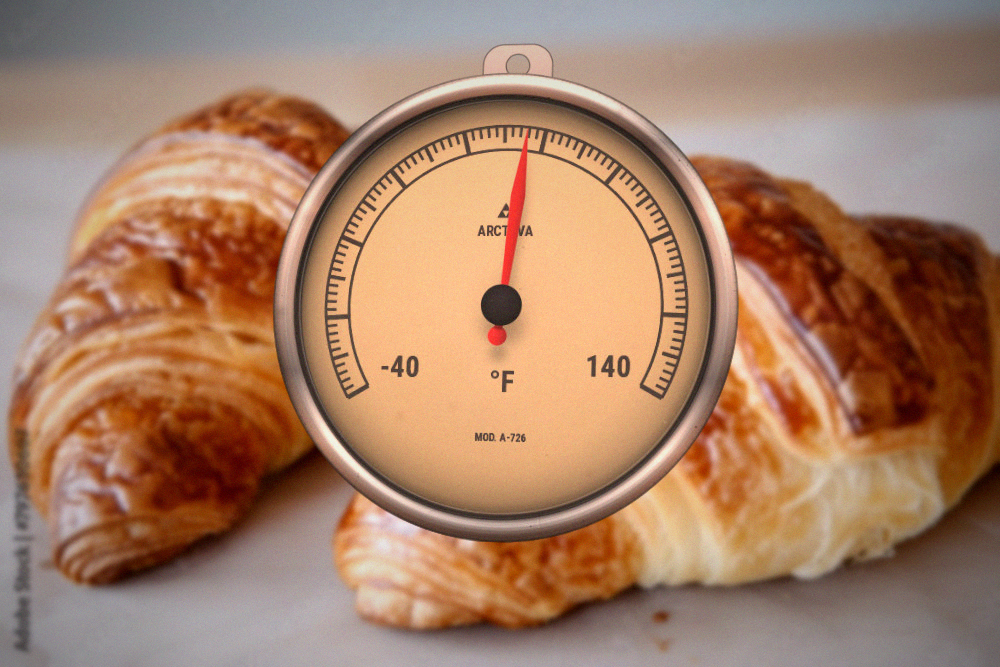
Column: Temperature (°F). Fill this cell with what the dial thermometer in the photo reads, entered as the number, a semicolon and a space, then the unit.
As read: 56; °F
